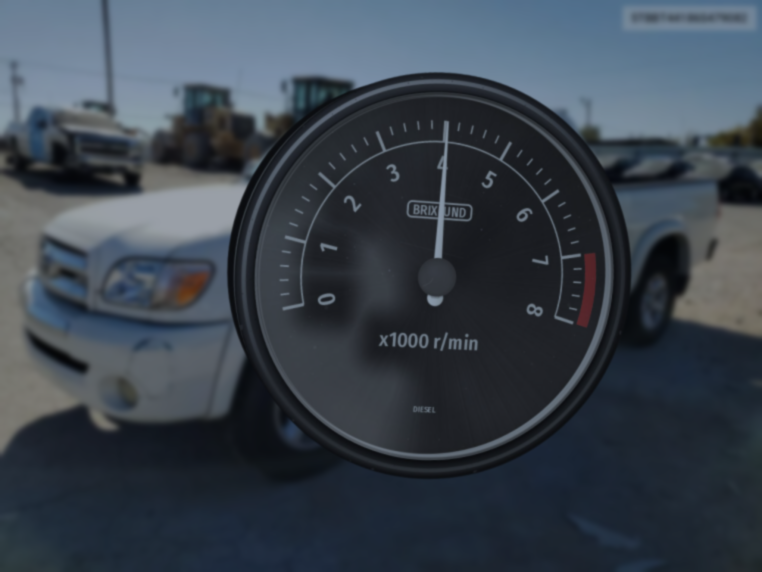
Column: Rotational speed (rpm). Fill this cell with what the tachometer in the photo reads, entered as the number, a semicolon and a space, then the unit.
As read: 4000; rpm
